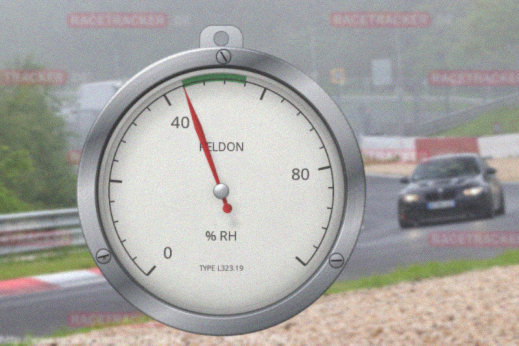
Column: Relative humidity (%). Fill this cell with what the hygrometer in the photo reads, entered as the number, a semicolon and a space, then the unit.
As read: 44; %
